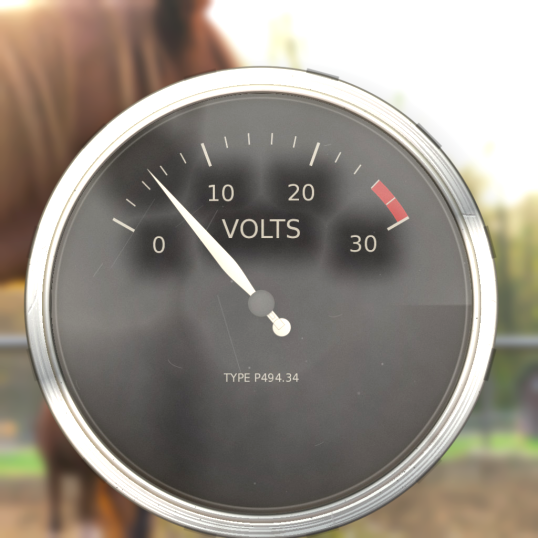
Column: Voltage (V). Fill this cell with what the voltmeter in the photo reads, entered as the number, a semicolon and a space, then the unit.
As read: 5; V
